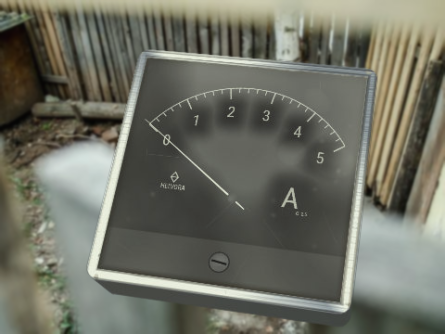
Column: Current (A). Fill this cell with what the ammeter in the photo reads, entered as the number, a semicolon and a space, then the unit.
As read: 0; A
